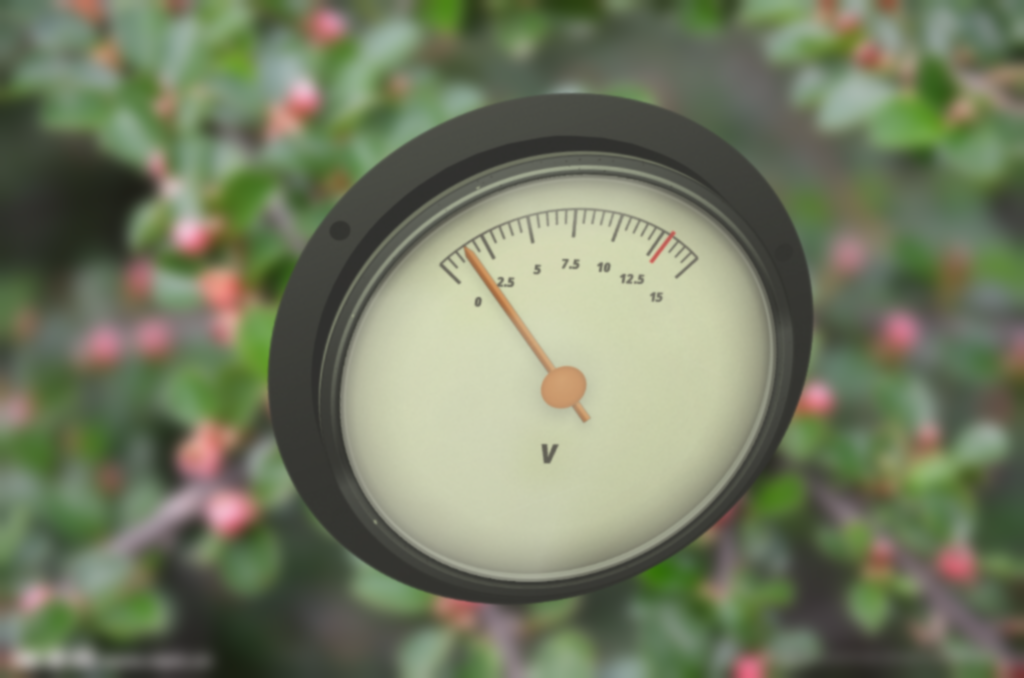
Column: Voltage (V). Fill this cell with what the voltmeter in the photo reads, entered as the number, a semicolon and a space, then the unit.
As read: 1.5; V
